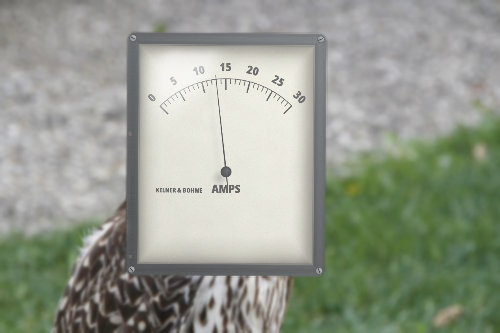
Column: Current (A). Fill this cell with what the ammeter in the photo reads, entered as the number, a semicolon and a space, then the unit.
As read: 13; A
